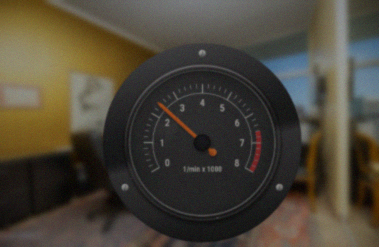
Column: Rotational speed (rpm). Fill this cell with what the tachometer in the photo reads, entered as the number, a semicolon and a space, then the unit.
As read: 2400; rpm
